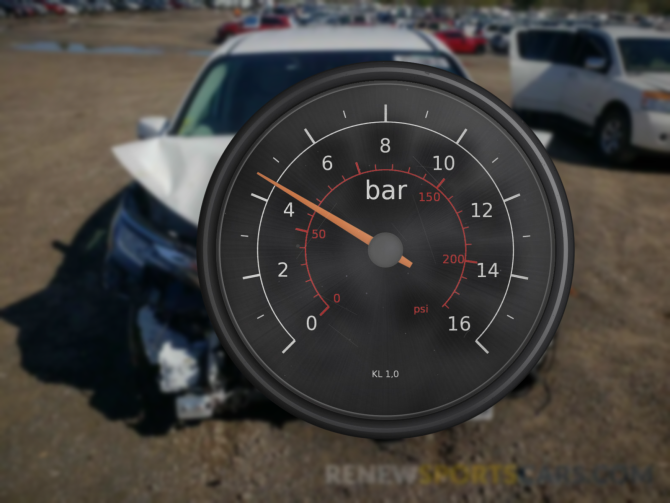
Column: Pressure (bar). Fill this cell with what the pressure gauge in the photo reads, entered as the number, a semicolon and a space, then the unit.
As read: 4.5; bar
